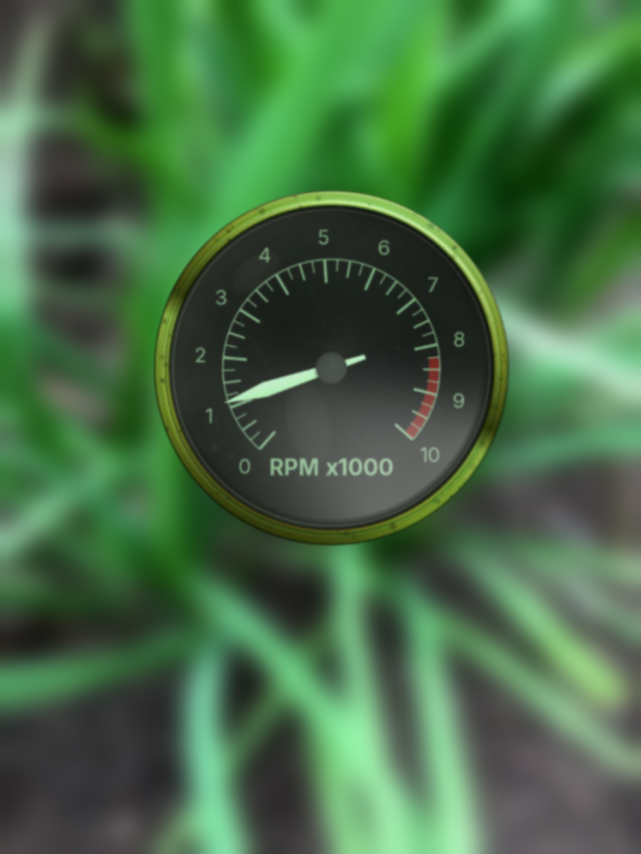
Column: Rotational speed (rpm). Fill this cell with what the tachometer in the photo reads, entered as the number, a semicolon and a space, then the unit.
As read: 1125; rpm
